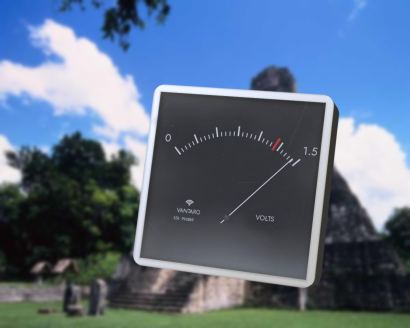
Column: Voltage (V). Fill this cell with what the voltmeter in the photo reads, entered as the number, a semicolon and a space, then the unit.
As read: 1.45; V
